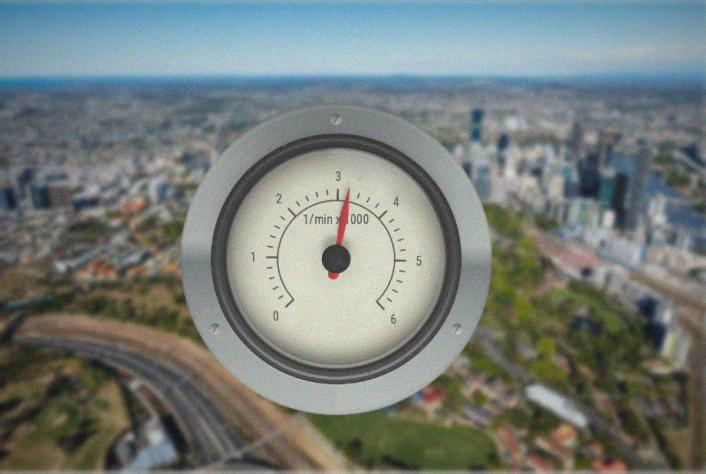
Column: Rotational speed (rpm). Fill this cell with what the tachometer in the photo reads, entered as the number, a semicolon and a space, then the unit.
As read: 3200; rpm
